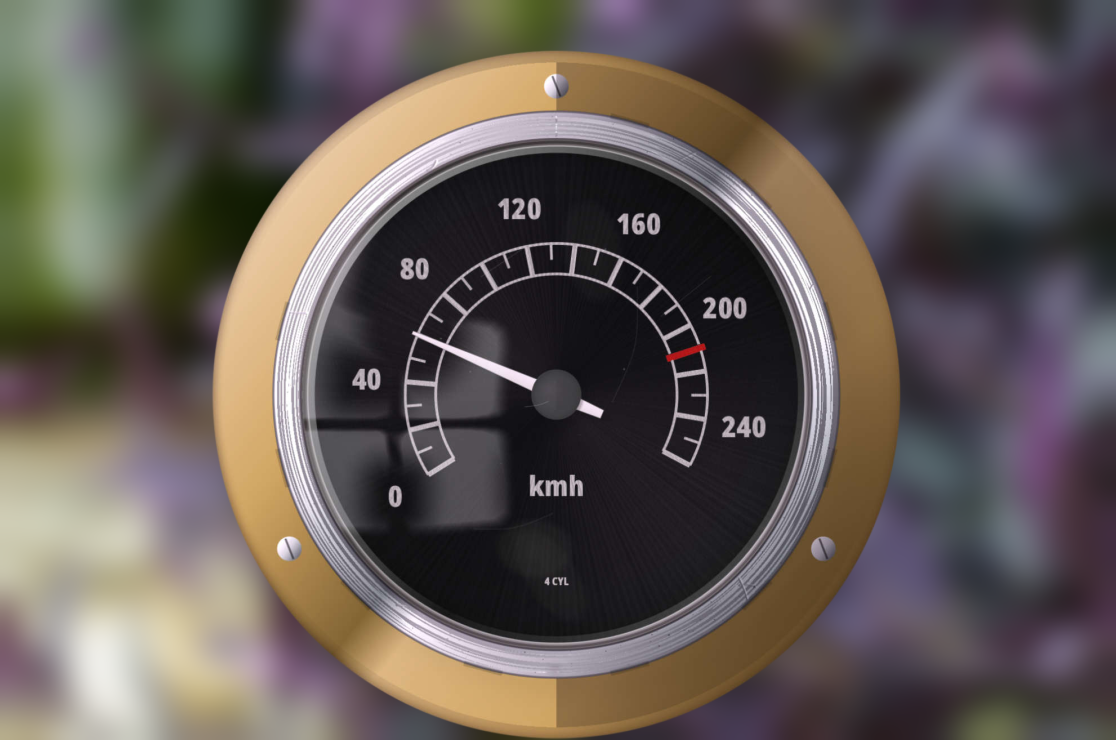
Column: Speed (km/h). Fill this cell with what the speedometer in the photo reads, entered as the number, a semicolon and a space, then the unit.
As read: 60; km/h
